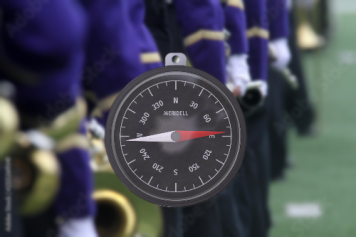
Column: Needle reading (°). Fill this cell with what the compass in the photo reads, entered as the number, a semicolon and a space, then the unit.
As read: 85; °
